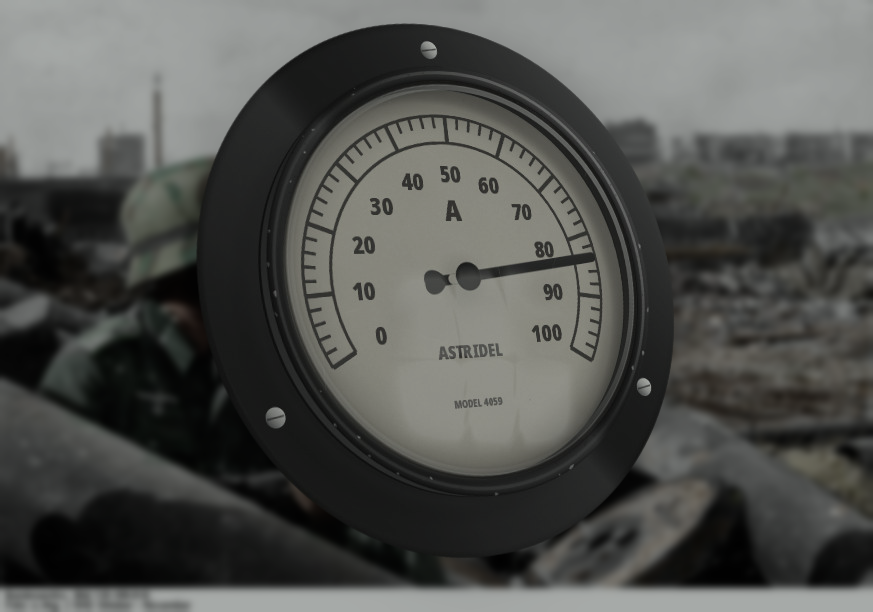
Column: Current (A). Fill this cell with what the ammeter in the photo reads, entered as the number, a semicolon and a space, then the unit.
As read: 84; A
